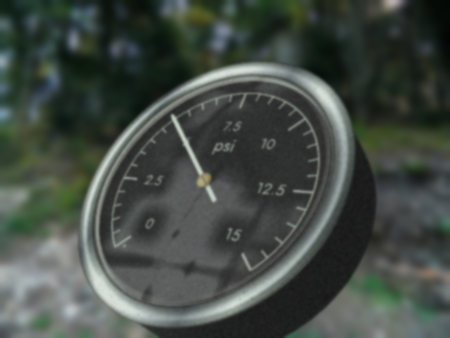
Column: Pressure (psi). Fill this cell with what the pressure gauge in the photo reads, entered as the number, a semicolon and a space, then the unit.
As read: 5; psi
